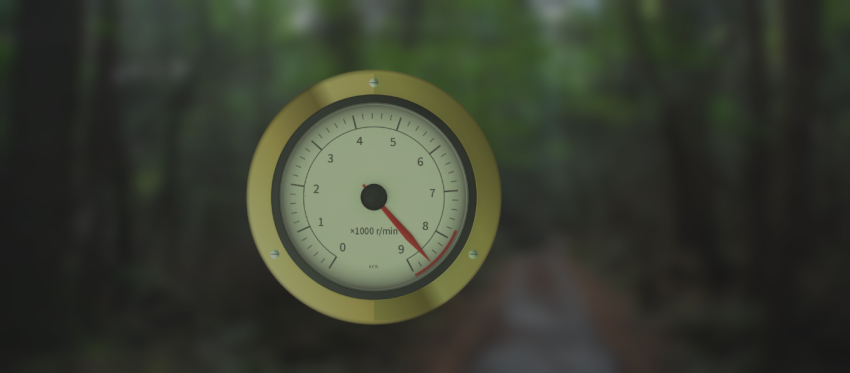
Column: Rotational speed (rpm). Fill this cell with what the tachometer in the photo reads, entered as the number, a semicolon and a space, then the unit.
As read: 8600; rpm
